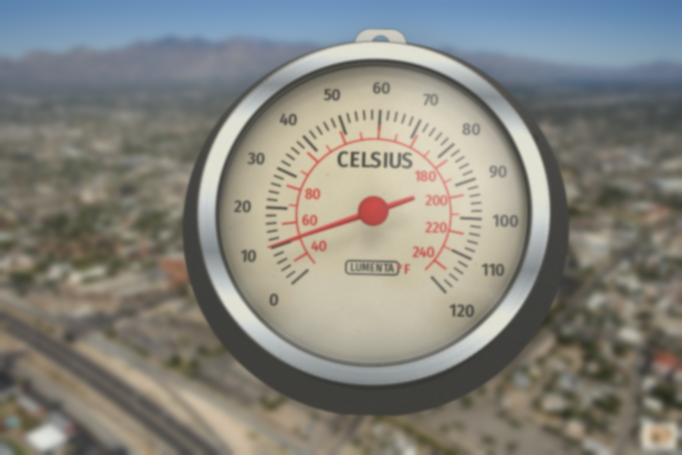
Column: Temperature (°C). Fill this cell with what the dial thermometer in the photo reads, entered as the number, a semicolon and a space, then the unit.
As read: 10; °C
